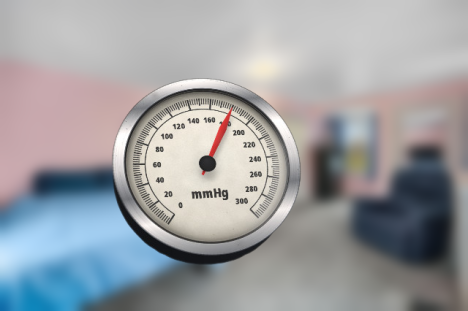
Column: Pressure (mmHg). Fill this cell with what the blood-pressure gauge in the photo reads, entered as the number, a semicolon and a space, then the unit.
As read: 180; mmHg
